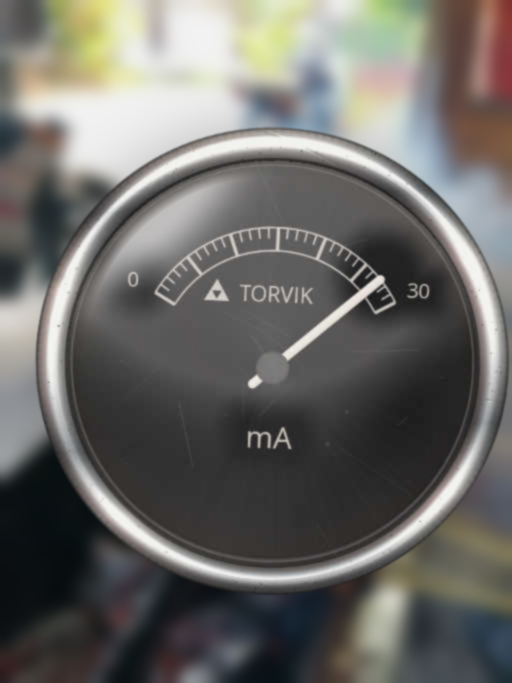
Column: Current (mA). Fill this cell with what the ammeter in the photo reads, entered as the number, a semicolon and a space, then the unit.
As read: 27; mA
